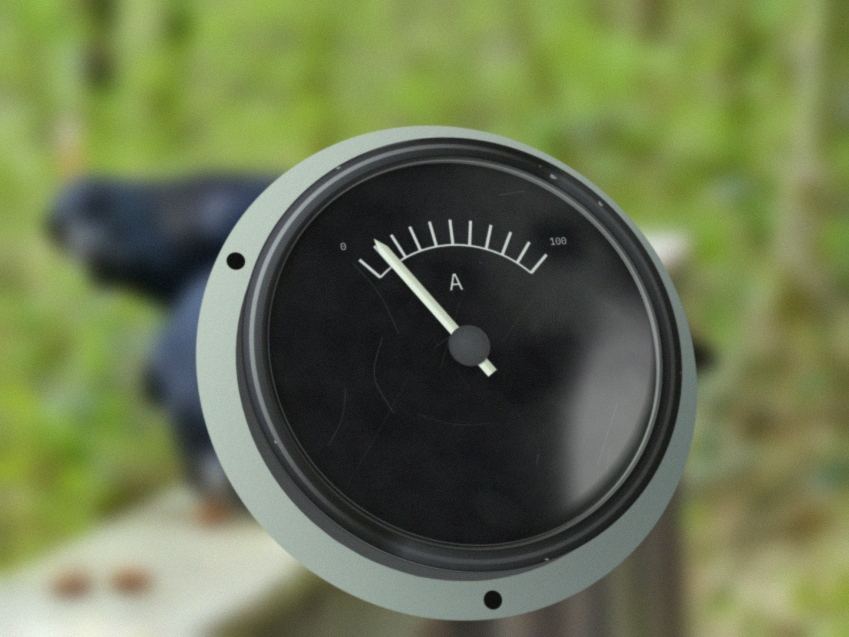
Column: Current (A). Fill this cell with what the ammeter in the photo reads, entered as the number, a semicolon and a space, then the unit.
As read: 10; A
